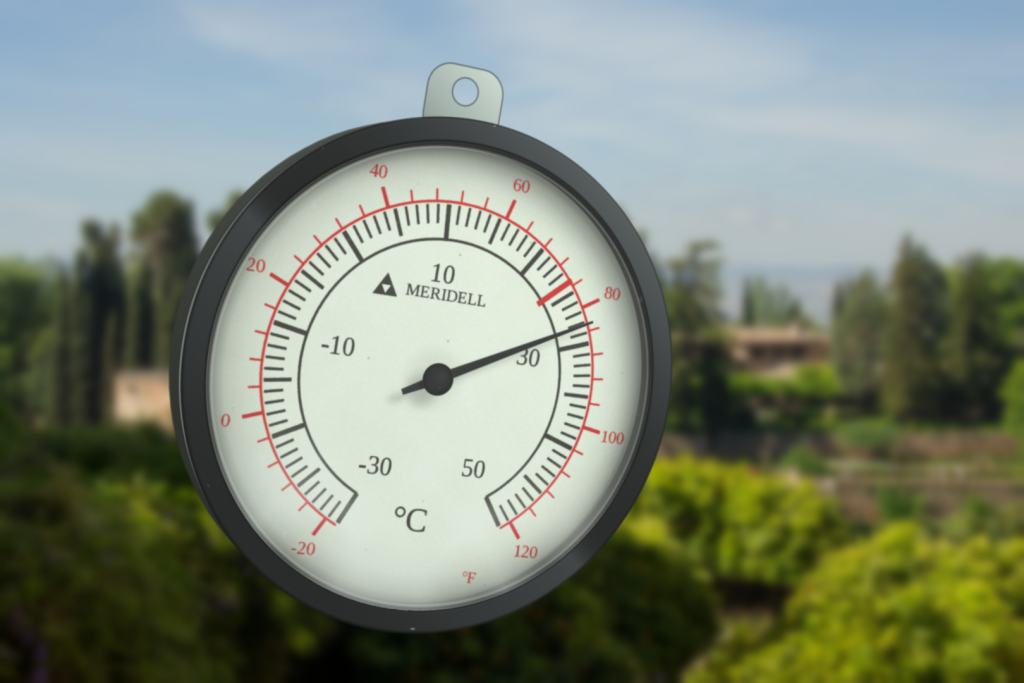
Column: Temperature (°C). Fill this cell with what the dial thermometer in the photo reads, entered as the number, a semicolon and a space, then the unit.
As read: 28; °C
